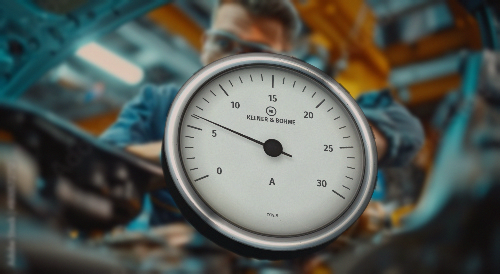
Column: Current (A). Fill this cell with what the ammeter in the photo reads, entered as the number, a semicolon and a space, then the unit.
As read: 6; A
